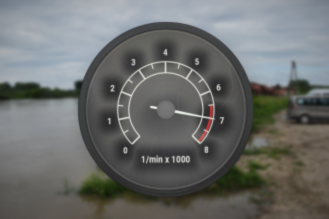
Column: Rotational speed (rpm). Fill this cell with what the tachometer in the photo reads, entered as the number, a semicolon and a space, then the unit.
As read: 7000; rpm
